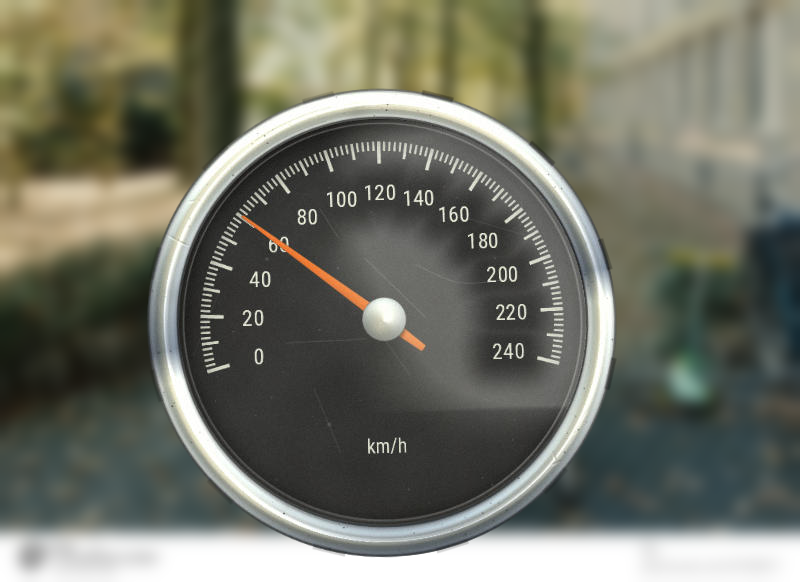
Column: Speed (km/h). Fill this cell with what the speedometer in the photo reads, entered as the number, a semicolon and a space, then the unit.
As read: 60; km/h
